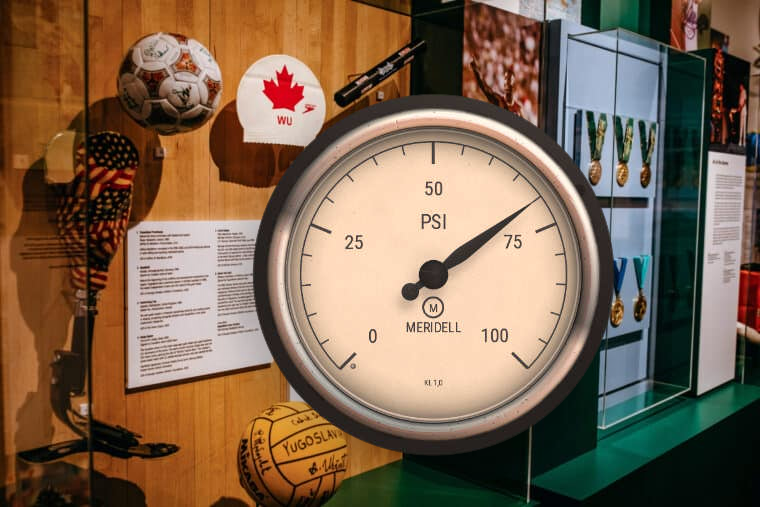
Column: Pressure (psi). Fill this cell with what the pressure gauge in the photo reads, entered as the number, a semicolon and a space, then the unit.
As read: 70; psi
